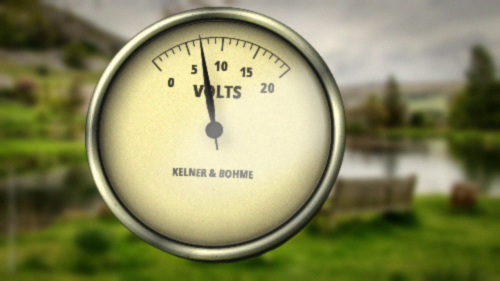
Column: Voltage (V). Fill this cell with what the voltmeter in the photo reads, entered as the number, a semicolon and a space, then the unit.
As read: 7; V
